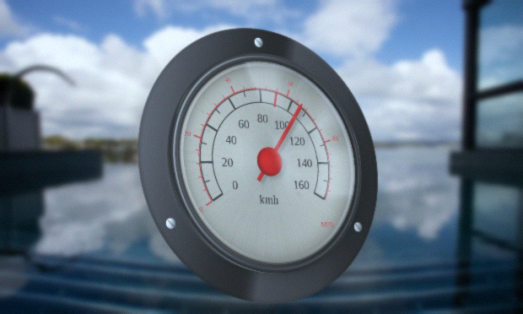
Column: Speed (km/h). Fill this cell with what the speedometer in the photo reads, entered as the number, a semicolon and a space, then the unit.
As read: 105; km/h
